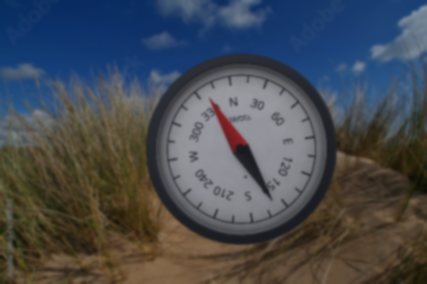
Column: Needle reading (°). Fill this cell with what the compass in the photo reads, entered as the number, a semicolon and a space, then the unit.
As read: 337.5; °
